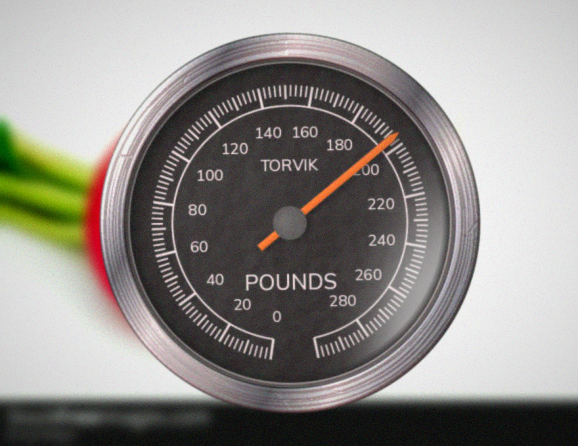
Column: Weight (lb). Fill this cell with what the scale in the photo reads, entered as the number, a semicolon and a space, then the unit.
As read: 196; lb
